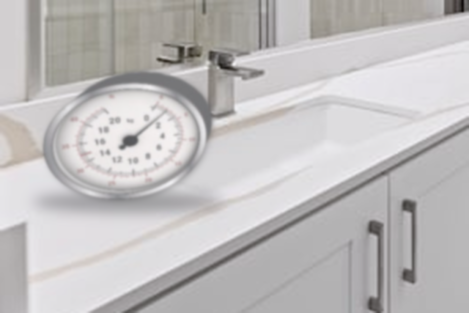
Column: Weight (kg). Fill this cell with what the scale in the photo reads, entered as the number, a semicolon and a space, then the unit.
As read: 1; kg
